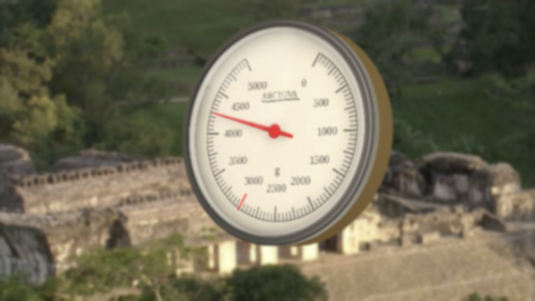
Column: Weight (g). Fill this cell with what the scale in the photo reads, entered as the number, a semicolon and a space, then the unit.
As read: 4250; g
